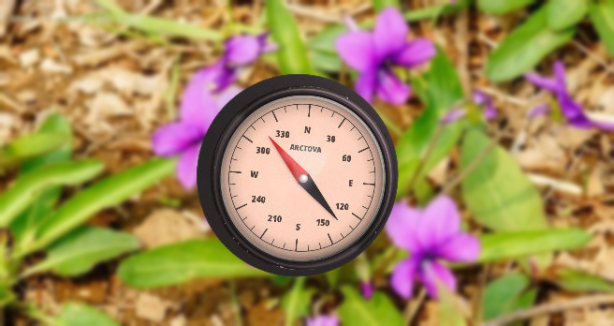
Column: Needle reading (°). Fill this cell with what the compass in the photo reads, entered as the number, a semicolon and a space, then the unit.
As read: 315; °
